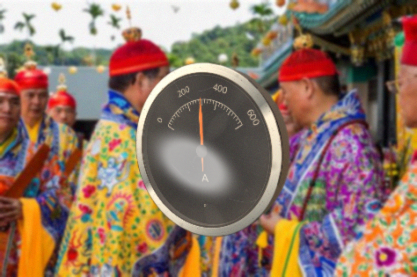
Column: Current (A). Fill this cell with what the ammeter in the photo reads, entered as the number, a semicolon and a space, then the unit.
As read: 300; A
